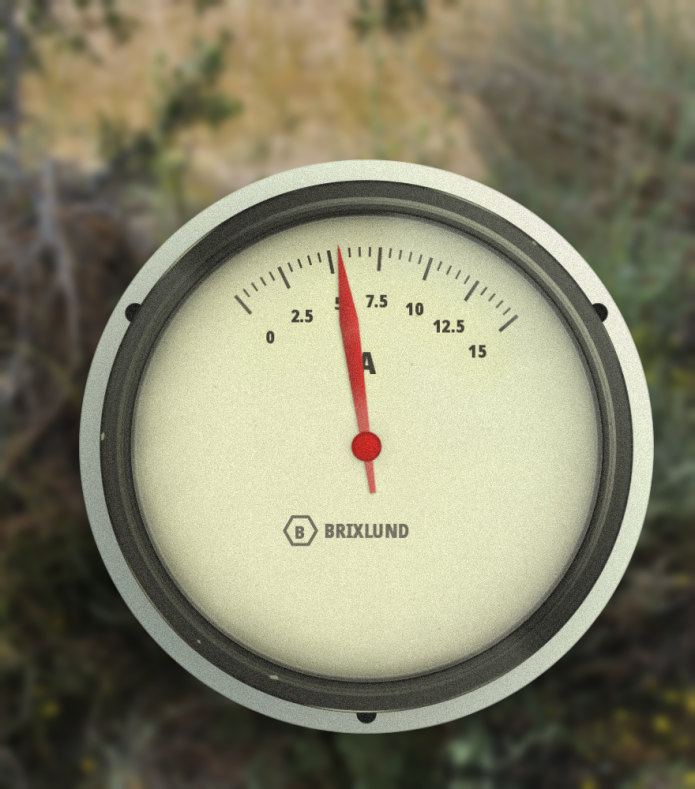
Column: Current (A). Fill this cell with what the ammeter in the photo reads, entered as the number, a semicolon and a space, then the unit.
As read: 5.5; A
